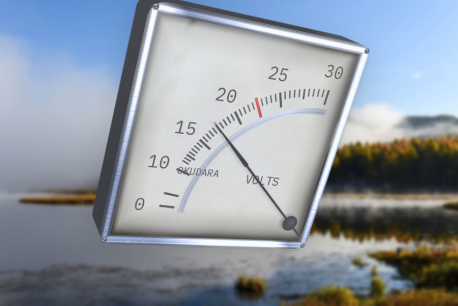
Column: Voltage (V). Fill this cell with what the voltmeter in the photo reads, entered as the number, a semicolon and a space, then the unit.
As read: 17.5; V
